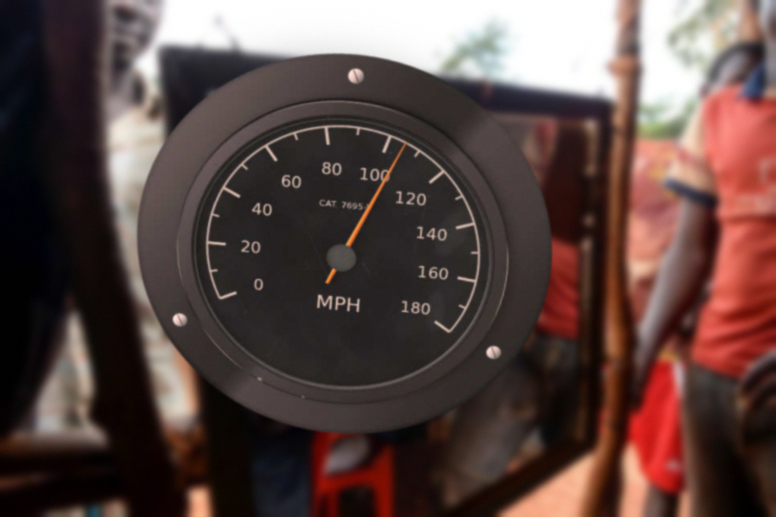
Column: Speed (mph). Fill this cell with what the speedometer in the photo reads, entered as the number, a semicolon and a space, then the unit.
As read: 105; mph
